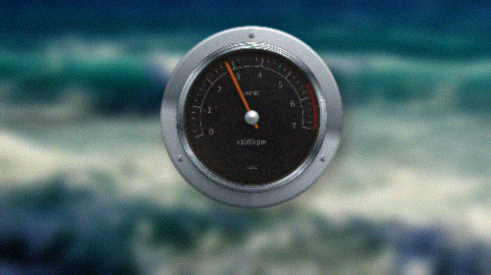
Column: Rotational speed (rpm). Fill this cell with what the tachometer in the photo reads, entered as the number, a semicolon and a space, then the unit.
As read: 2800; rpm
